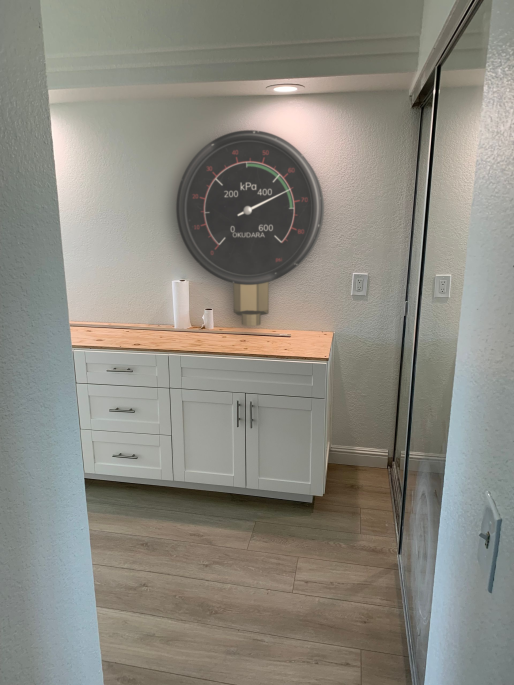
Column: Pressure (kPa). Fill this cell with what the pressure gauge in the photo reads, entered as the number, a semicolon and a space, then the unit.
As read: 450; kPa
